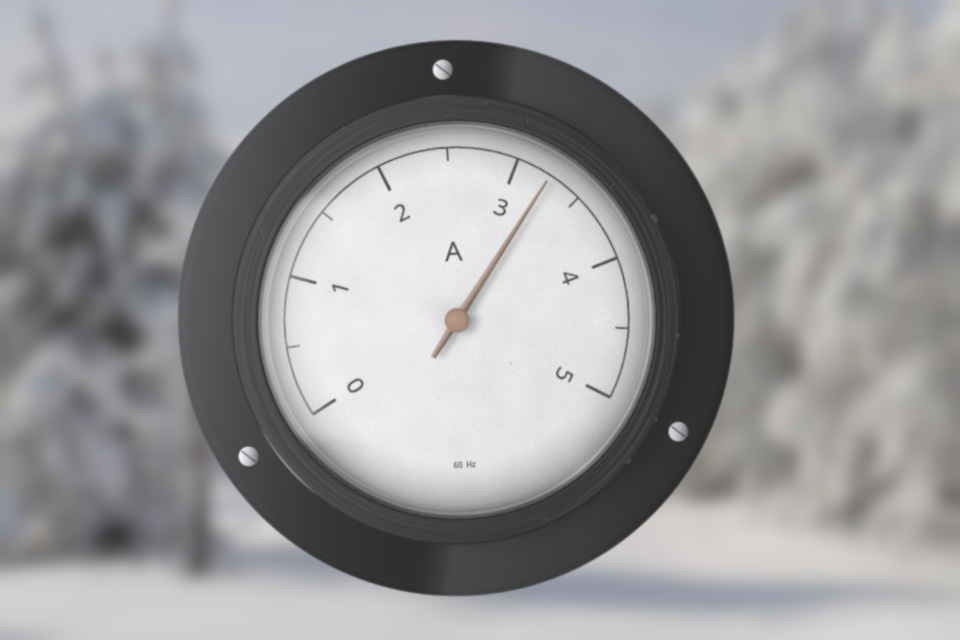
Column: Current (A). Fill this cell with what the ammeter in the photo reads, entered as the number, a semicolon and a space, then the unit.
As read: 3.25; A
